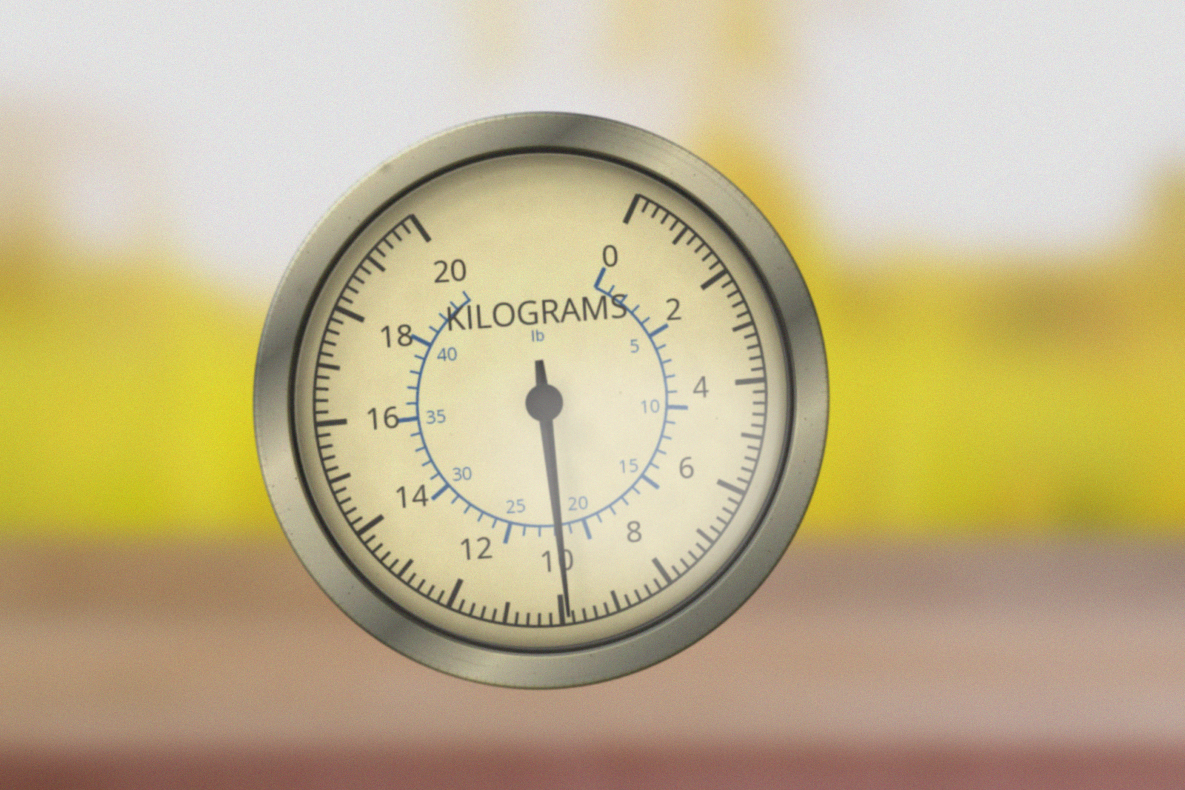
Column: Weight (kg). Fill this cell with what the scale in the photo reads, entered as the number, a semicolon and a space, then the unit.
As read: 9.9; kg
